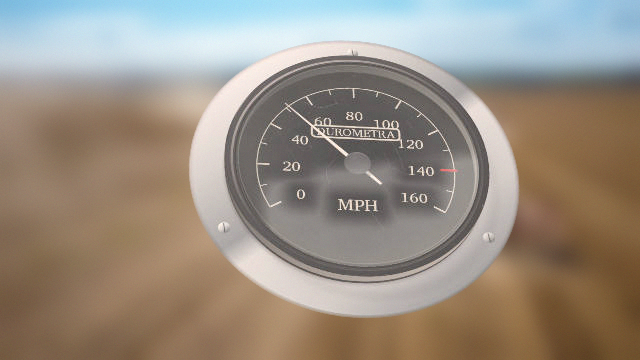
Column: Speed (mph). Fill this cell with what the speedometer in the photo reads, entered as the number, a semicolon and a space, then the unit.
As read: 50; mph
